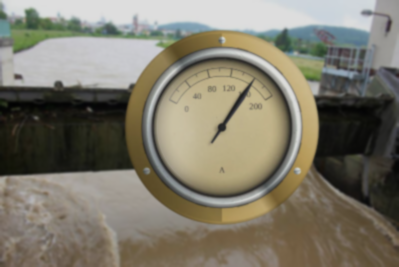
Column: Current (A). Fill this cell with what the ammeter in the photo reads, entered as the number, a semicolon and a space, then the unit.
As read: 160; A
